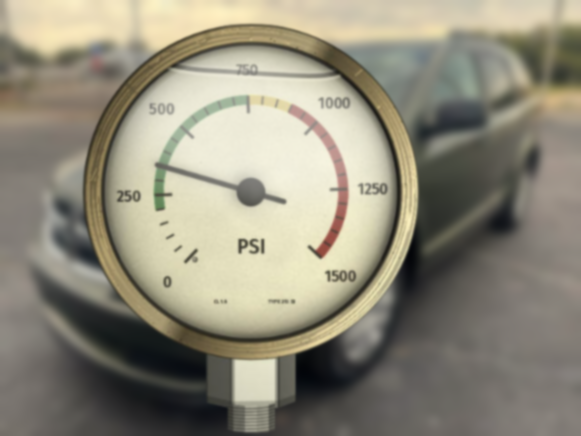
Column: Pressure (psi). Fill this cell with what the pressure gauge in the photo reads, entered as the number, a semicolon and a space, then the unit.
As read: 350; psi
